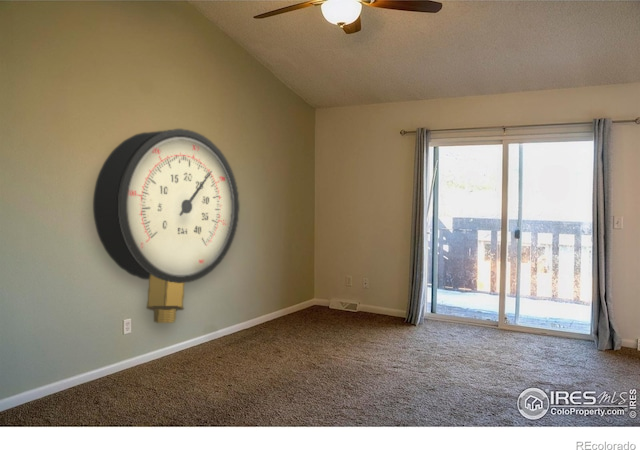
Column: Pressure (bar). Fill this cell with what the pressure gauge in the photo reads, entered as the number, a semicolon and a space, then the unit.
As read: 25; bar
